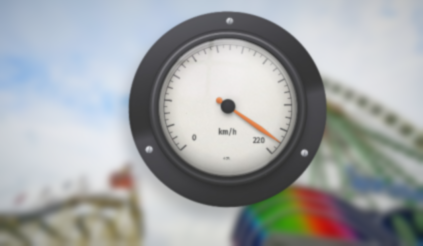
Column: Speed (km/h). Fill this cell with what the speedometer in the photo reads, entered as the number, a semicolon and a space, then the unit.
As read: 210; km/h
